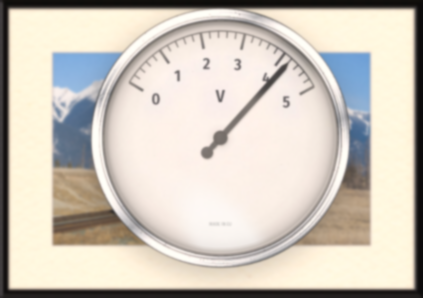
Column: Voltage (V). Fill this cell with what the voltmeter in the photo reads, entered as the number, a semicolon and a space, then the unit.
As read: 4.2; V
